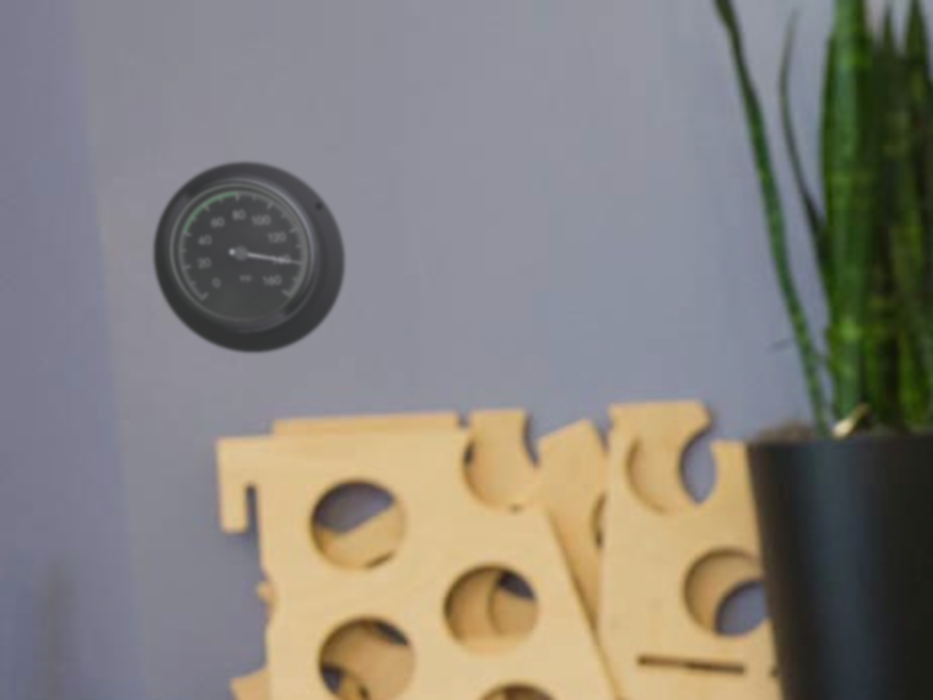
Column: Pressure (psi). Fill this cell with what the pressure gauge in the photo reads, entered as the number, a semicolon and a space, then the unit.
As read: 140; psi
